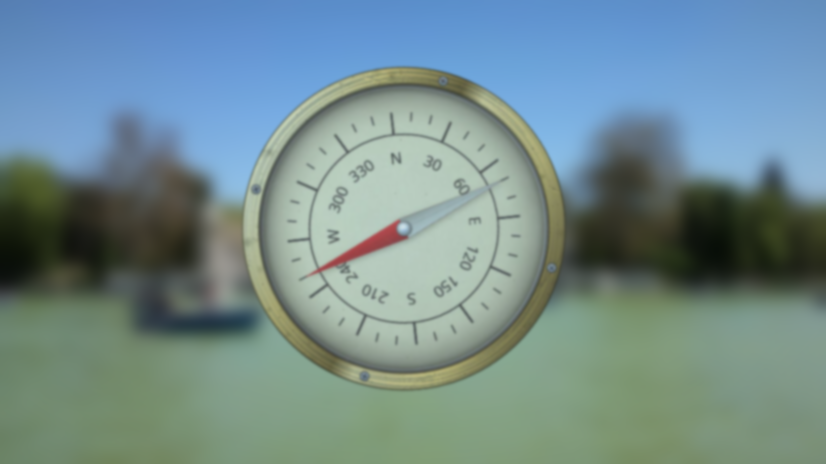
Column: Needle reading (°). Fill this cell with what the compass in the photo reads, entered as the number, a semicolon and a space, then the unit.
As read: 250; °
